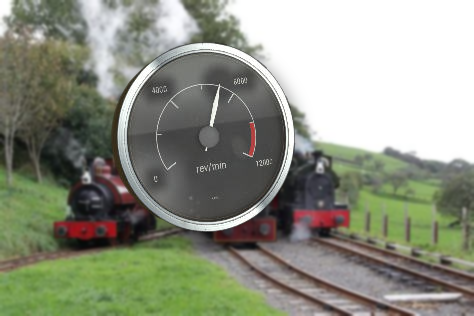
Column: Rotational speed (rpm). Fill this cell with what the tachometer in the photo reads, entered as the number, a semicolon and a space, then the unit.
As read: 7000; rpm
